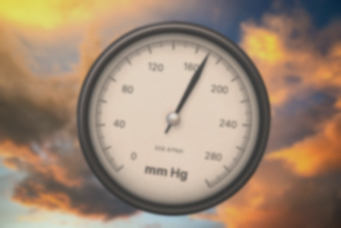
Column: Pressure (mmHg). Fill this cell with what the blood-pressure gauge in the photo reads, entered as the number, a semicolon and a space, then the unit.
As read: 170; mmHg
